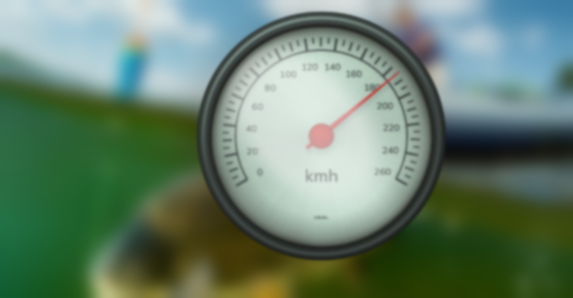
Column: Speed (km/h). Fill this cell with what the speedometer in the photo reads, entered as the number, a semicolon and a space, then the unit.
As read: 185; km/h
